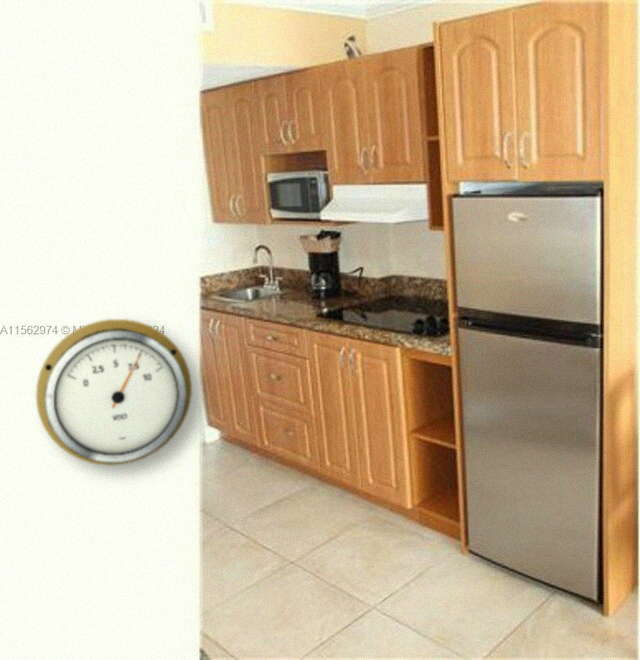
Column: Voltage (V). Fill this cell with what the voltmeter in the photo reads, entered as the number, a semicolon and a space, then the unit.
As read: 7.5; V
